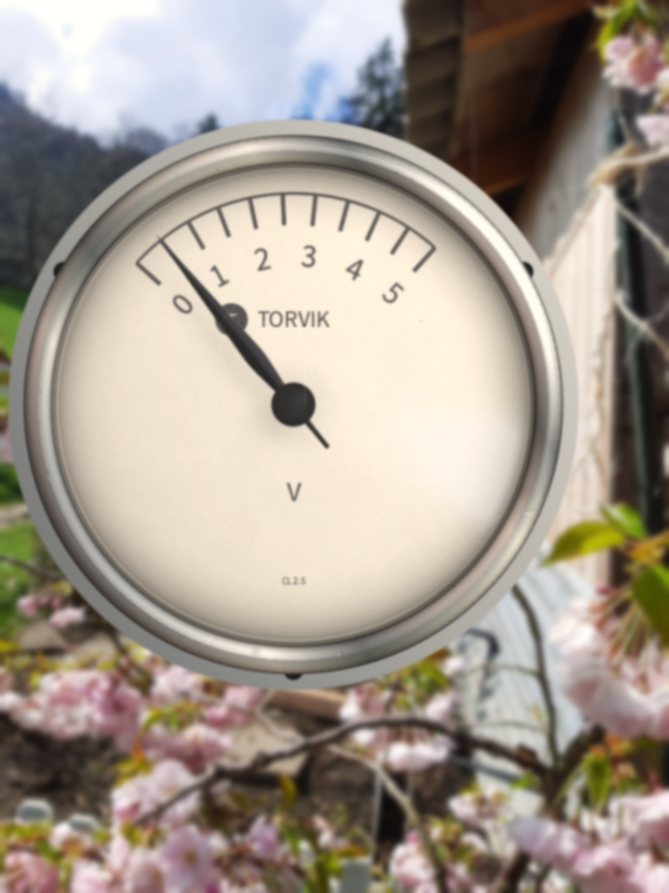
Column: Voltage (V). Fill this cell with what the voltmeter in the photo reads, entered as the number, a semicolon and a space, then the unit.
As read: 0.5; V
